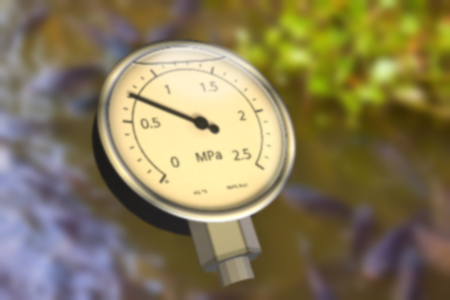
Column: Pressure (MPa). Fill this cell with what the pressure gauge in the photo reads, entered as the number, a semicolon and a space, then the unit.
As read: 0.7; MPa
